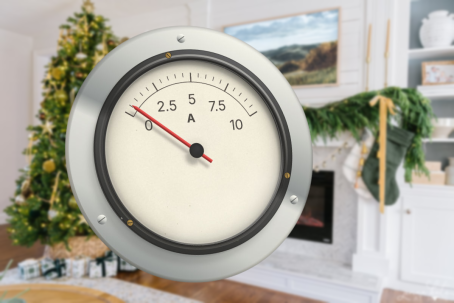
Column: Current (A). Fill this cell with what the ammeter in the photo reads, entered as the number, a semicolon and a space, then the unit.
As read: 0.5; A
